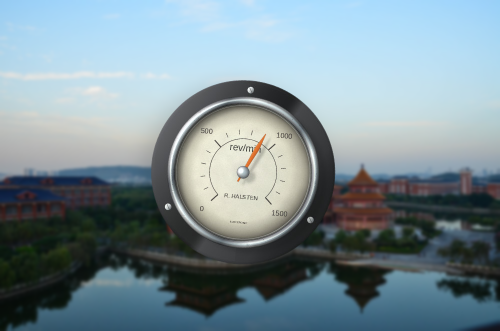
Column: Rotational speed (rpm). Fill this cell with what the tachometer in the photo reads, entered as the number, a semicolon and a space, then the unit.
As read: 900; rpm
